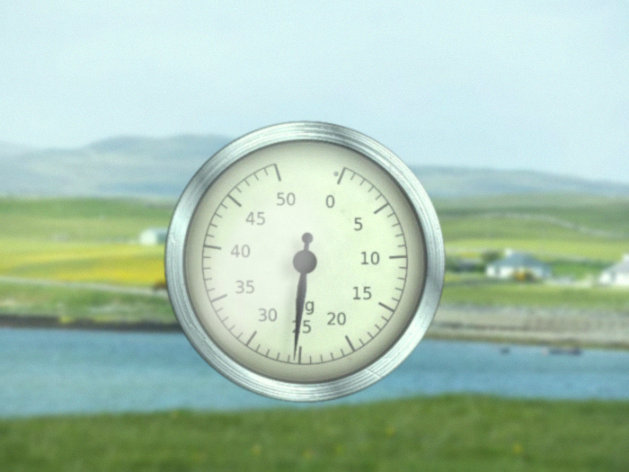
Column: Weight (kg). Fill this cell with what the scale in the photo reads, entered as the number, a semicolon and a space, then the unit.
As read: 25.5; kg
